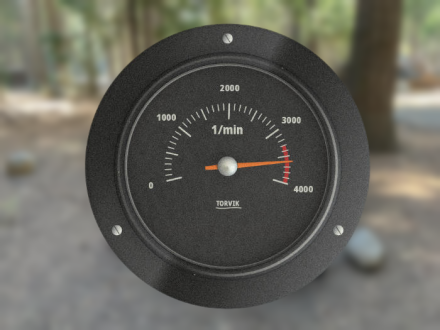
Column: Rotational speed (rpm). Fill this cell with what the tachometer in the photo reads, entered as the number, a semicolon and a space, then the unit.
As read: 3600; rpm
